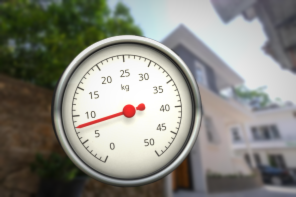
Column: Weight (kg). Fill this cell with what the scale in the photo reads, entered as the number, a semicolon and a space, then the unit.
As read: 8; kg
